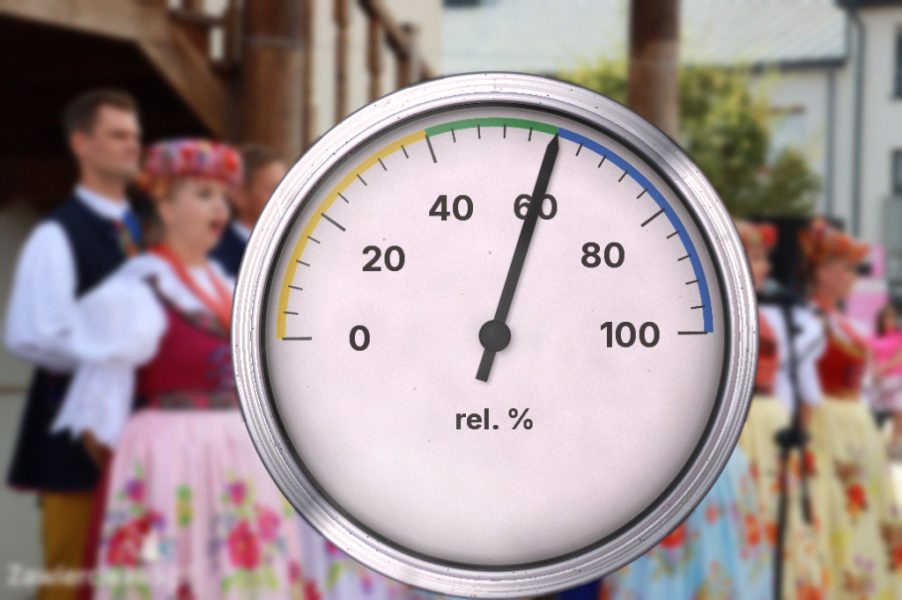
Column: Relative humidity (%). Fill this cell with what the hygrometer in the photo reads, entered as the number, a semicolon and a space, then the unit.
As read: 60; %
